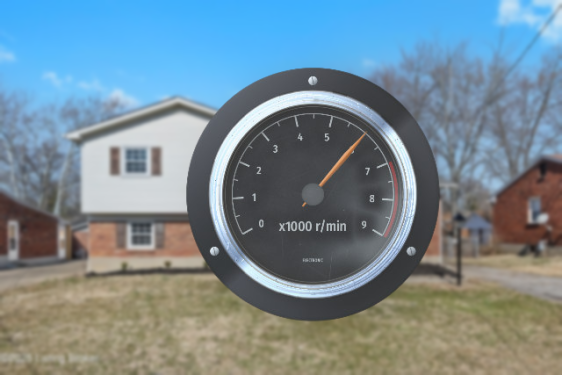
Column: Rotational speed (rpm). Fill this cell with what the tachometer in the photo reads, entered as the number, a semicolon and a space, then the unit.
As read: 6000; rpm
